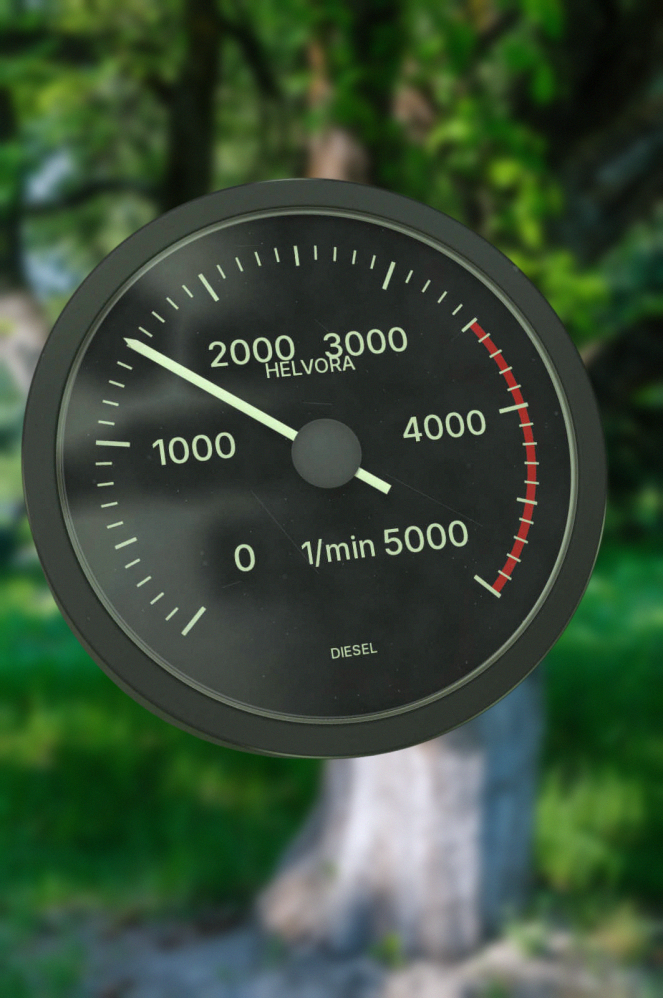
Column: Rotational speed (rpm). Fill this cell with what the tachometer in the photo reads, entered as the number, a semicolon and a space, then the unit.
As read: 1500; rpm
